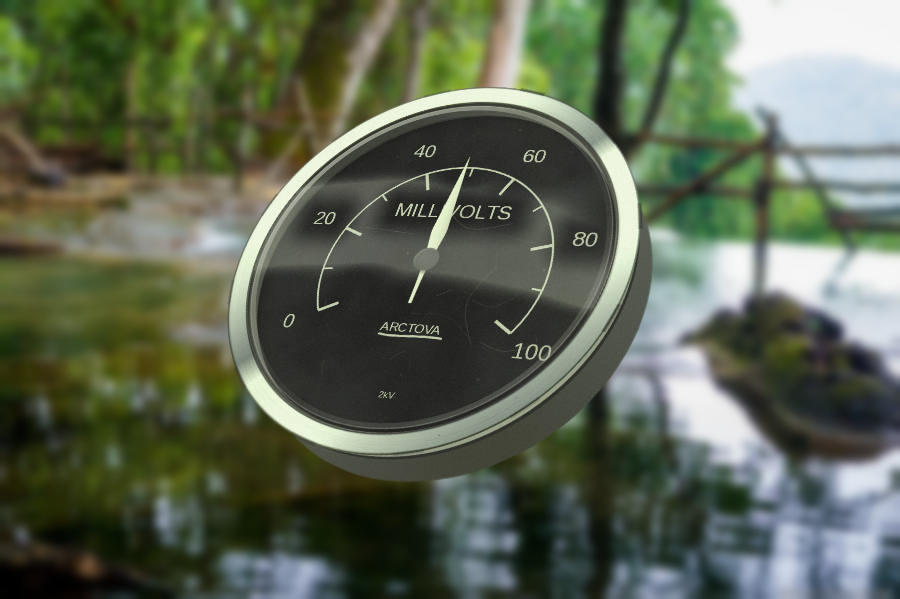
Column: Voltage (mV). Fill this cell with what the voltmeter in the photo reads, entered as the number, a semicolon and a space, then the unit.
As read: 50; mV
